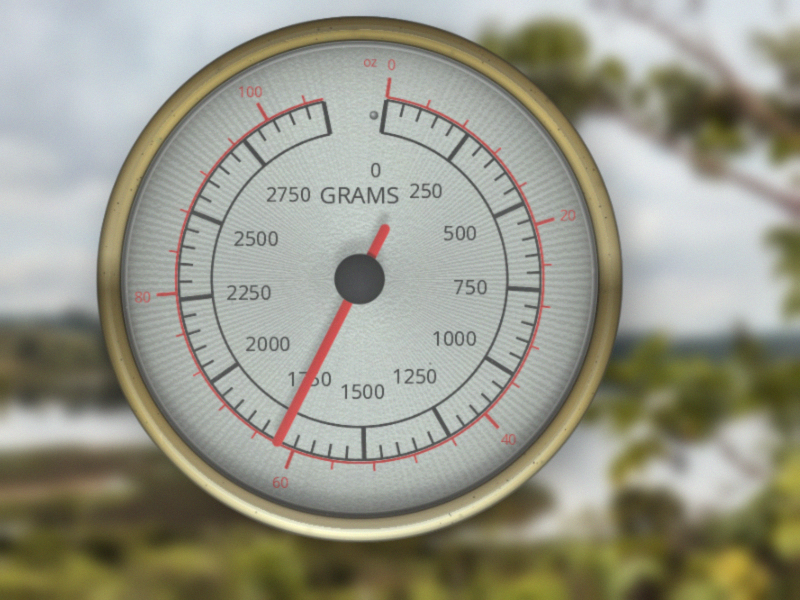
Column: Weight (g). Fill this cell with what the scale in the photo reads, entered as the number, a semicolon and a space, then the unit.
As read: 1750; g
